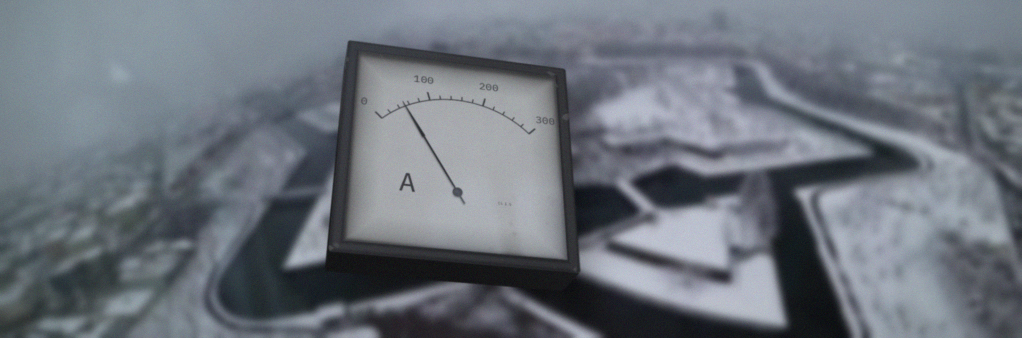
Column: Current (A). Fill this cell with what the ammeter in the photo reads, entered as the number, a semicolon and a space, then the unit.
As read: 50; A
